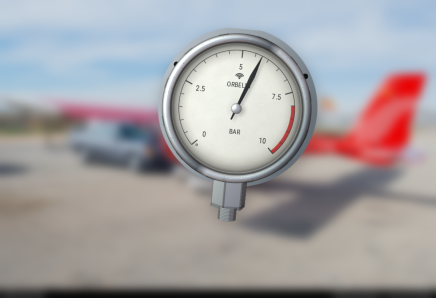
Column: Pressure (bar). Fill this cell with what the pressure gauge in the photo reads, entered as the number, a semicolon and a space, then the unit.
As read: 5.75; bar
